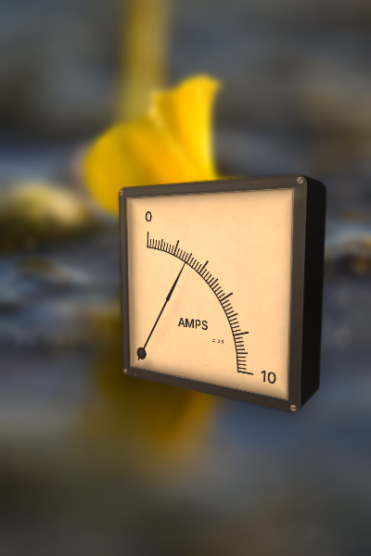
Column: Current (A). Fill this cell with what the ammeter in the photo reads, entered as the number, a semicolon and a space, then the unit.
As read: 3; A
